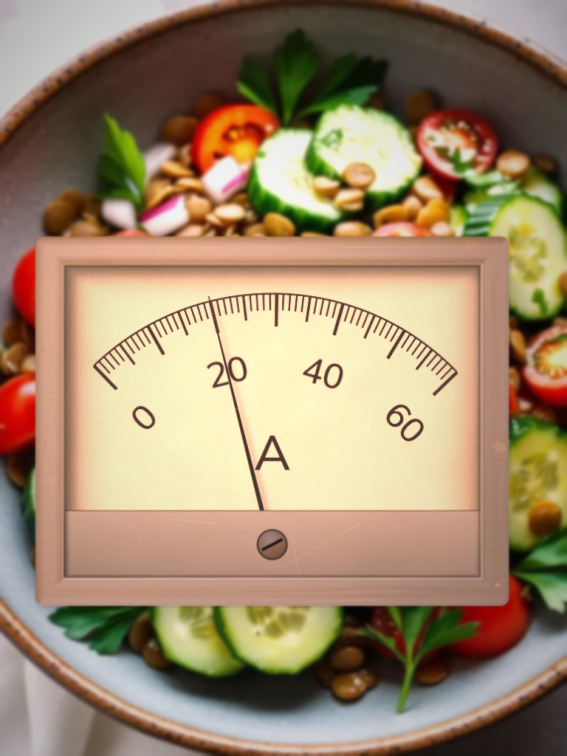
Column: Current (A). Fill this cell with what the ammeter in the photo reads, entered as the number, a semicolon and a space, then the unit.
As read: 20; A
